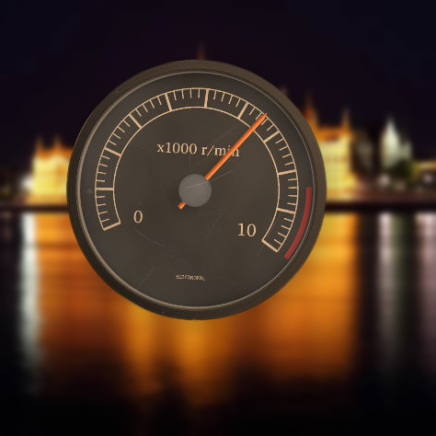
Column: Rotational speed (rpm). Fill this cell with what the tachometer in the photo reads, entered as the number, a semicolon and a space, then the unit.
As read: 6500; rpm
